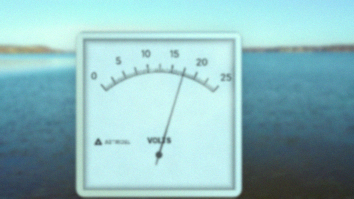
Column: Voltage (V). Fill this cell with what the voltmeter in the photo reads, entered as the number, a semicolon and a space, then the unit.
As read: 17.5; V
